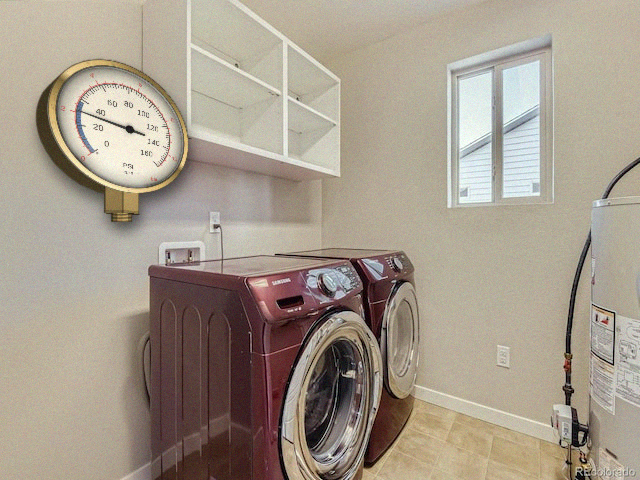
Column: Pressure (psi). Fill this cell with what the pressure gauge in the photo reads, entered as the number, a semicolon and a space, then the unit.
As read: 30; psi
